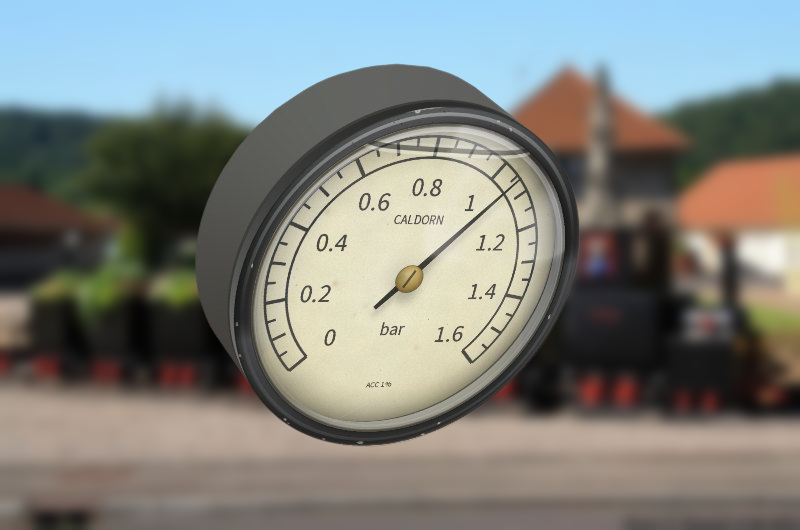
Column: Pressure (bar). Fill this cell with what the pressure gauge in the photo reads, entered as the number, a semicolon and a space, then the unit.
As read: 1.05; bar
